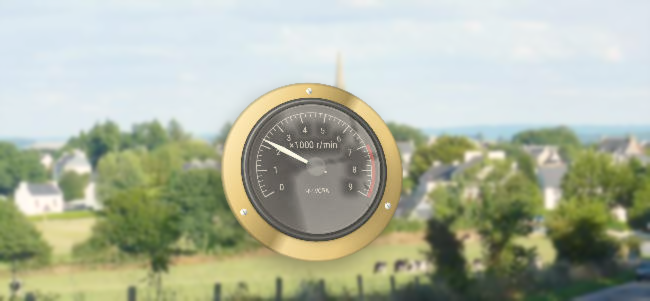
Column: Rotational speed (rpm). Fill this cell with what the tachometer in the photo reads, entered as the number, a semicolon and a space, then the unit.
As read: 2200; rpm
